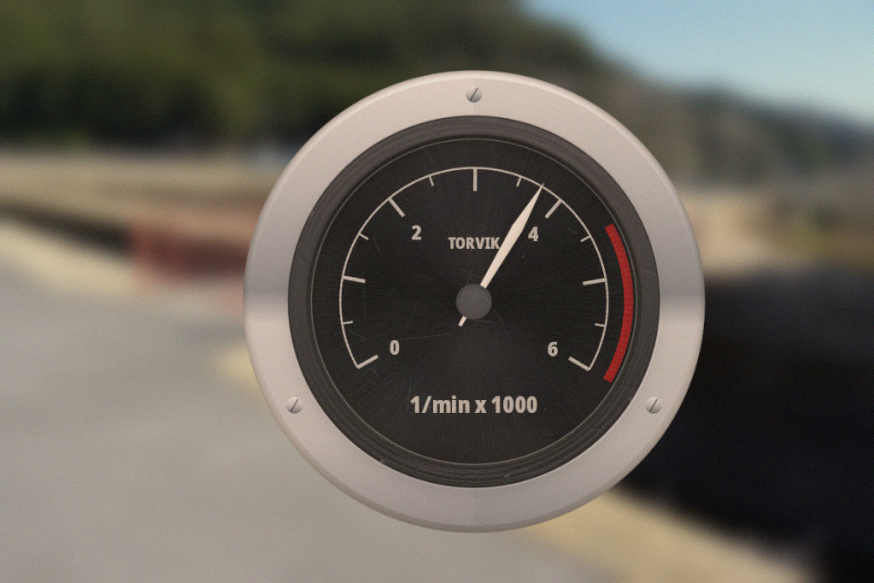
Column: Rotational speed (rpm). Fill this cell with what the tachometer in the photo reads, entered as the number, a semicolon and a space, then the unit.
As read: 3750; rpm
